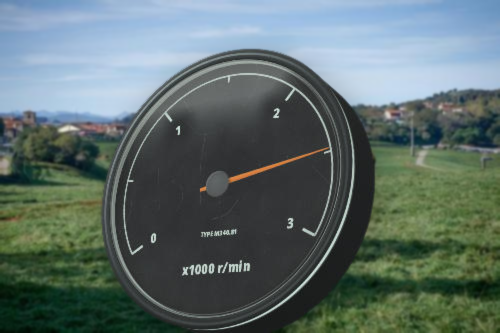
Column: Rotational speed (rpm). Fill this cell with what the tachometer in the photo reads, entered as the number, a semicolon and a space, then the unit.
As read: 2500; rpm
